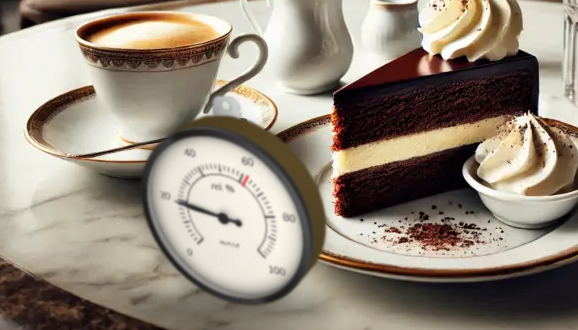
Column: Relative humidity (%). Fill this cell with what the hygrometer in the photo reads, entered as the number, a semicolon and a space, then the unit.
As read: 20; %
